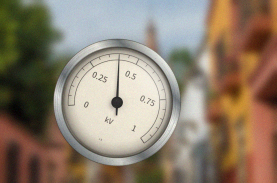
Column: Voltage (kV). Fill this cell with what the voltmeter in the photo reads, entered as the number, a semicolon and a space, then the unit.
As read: 0.4; kV
